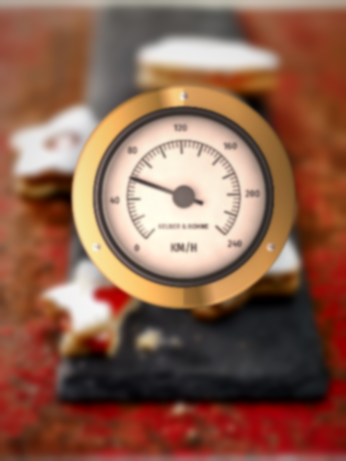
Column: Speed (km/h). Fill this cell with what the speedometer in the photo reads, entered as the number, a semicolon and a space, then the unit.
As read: 60; km/h
